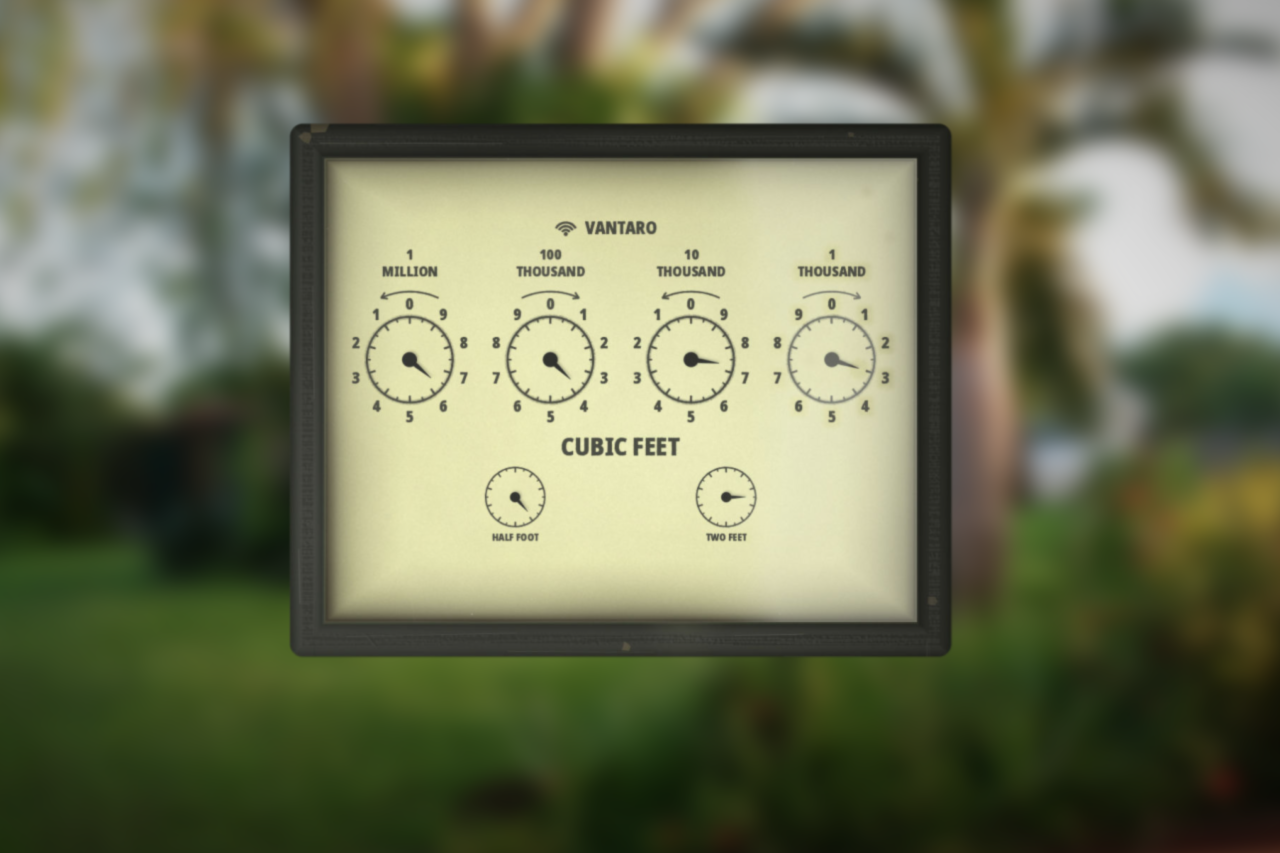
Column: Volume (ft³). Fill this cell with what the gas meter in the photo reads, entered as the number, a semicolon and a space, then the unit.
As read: 637300; ft³
